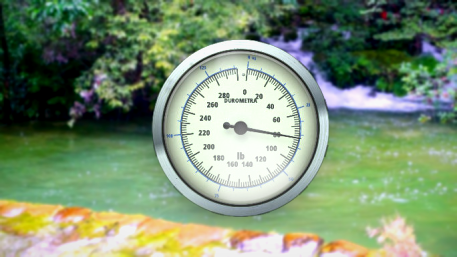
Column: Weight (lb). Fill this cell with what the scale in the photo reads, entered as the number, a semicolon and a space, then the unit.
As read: 80; lb
